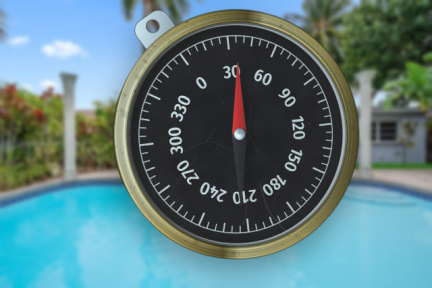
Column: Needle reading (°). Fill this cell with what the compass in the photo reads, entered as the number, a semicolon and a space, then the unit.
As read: 35; °
